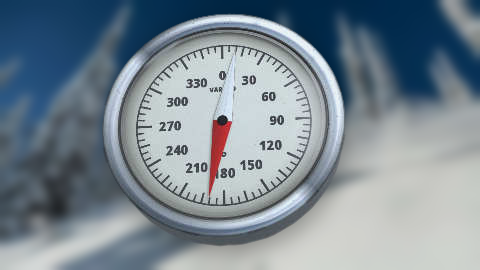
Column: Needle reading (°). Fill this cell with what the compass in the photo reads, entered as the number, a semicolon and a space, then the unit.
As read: 190; °
